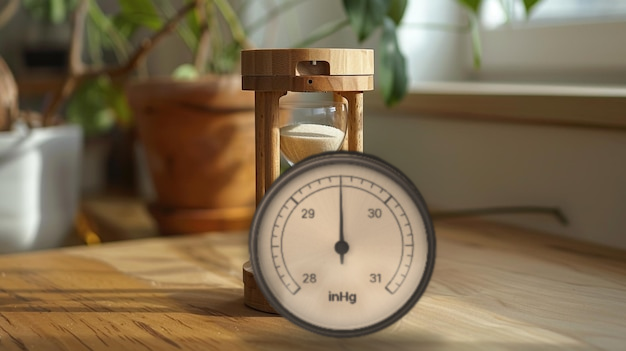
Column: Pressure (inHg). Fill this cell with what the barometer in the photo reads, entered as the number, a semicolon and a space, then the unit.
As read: 29.5; inHg
